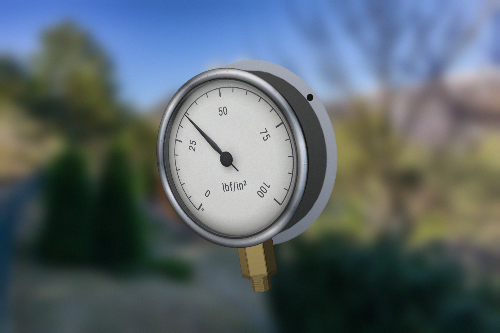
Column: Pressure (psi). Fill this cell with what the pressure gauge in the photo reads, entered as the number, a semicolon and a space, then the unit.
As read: 35; psi
